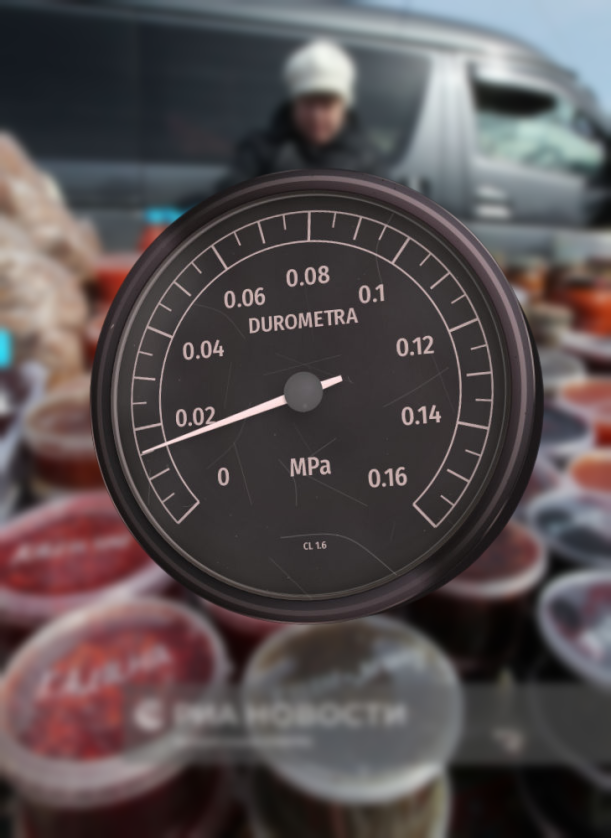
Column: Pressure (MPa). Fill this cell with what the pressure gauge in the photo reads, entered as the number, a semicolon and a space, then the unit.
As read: 0.015; MPa
